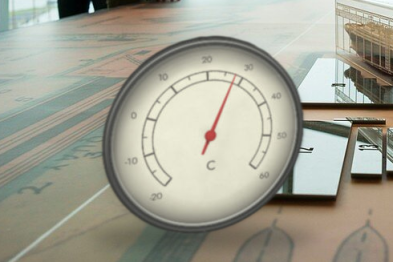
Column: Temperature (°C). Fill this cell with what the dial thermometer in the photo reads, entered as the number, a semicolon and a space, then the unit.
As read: 27.5; °C
